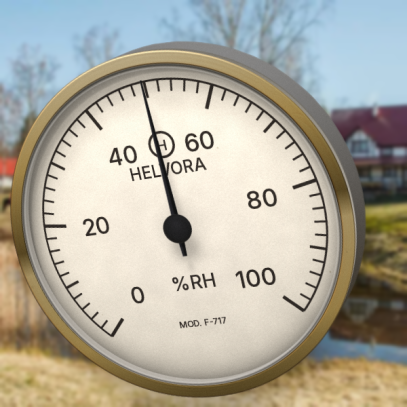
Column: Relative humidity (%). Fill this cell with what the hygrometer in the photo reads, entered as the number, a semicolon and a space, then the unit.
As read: 50; %
